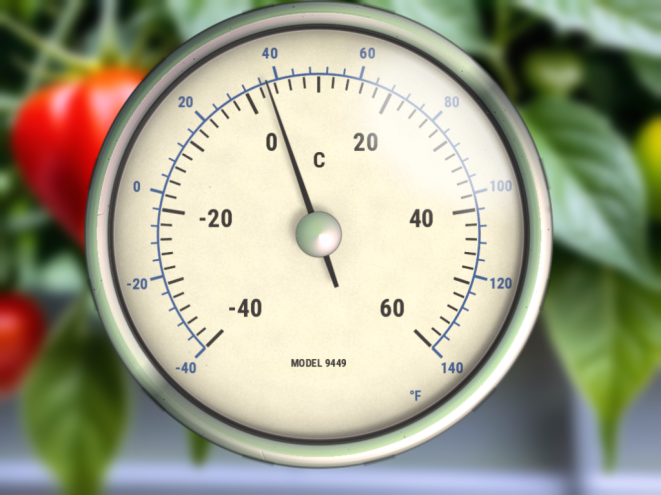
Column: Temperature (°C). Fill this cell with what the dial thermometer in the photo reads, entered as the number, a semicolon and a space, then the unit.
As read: 3; °C
